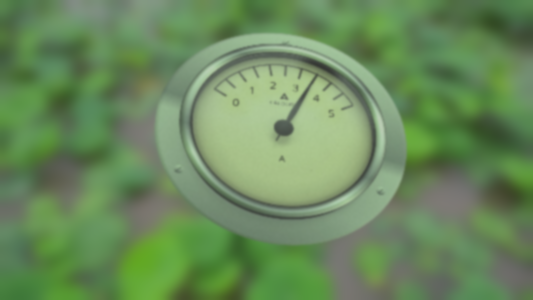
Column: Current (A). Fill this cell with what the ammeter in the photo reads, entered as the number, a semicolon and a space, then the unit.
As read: 3.5; A
